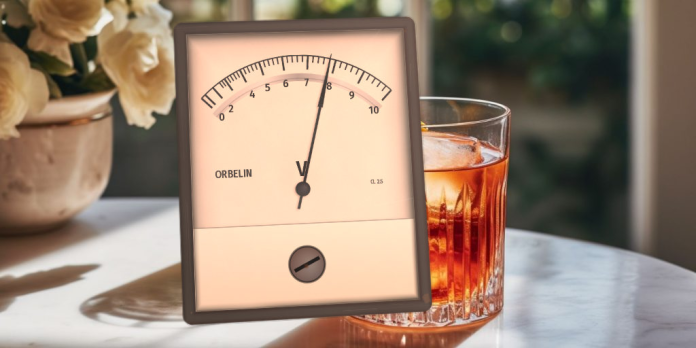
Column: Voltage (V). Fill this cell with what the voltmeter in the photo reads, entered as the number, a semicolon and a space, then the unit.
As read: 7.8; V
